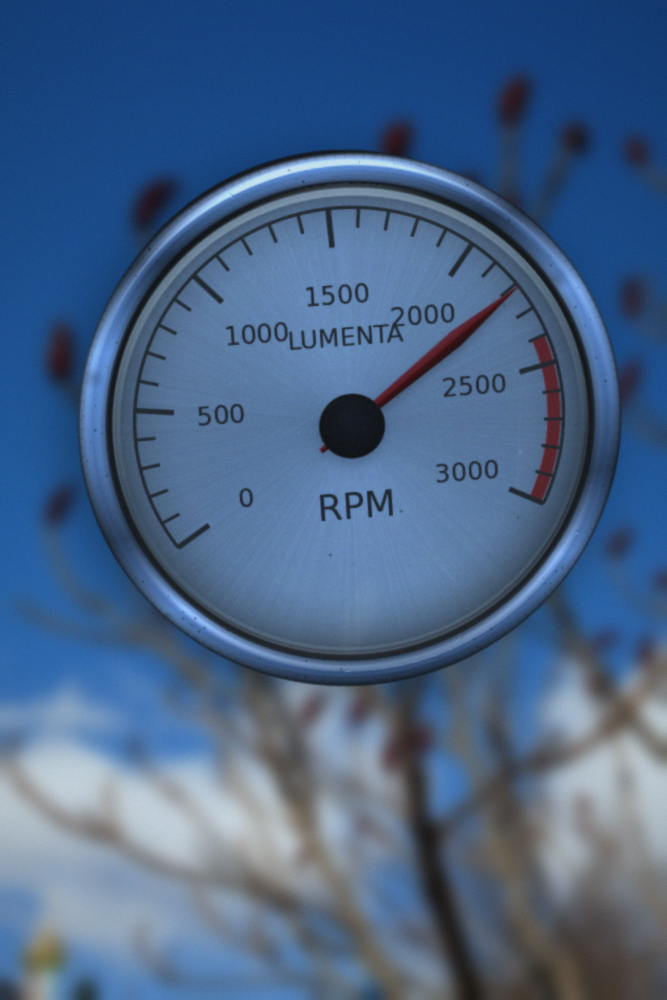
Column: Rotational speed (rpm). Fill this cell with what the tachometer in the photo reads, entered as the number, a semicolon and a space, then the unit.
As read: 2200; rpm
